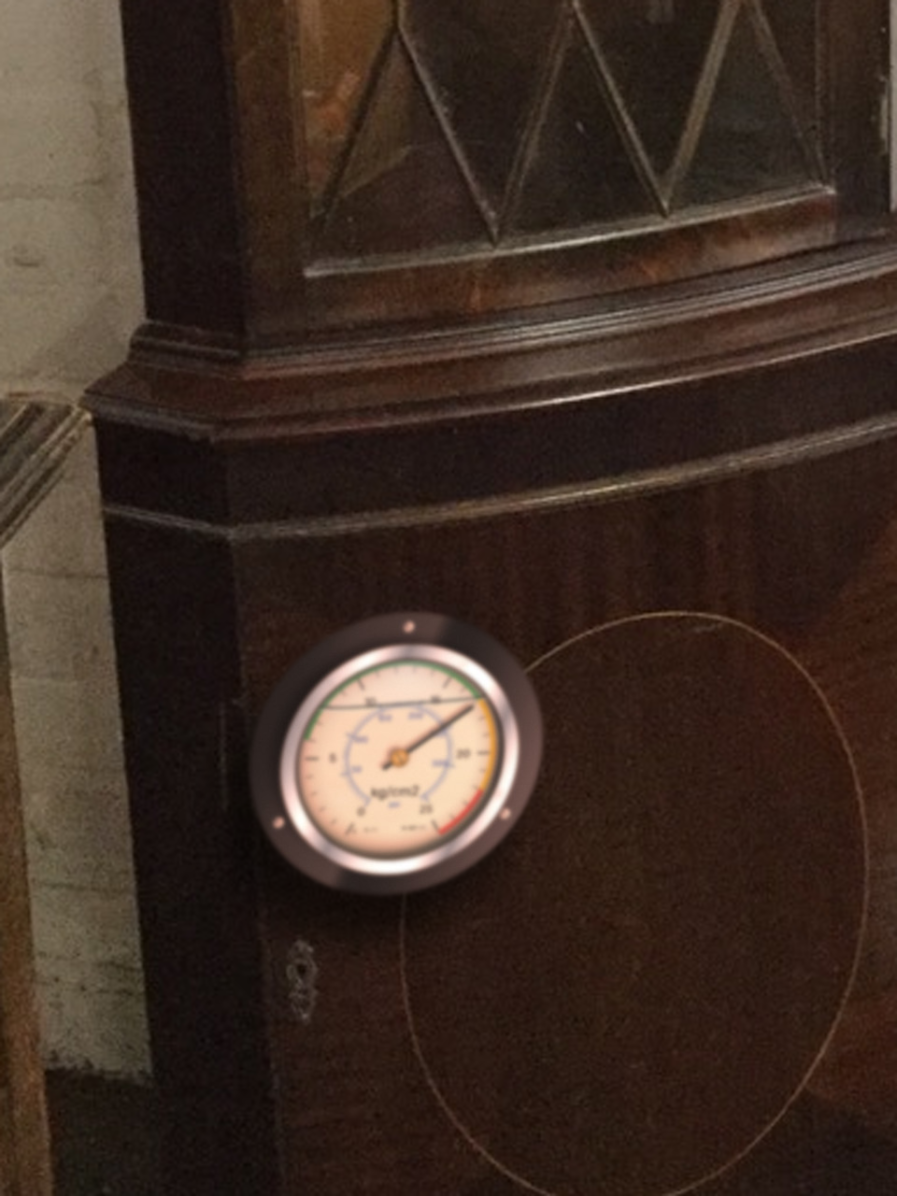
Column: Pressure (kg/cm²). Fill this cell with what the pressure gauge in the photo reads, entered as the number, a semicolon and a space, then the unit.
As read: 17; kg/cm²
